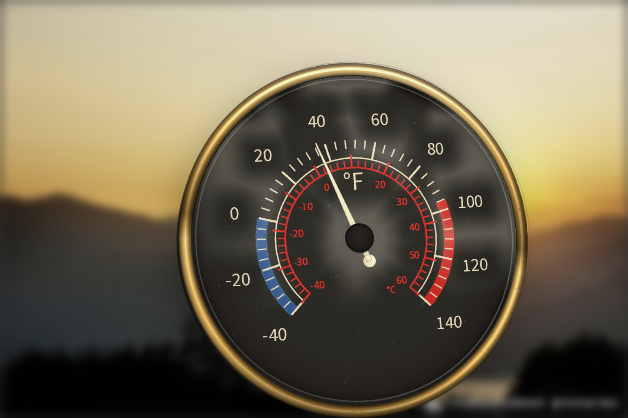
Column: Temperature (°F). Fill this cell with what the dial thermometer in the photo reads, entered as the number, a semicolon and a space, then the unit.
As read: 36; °F
